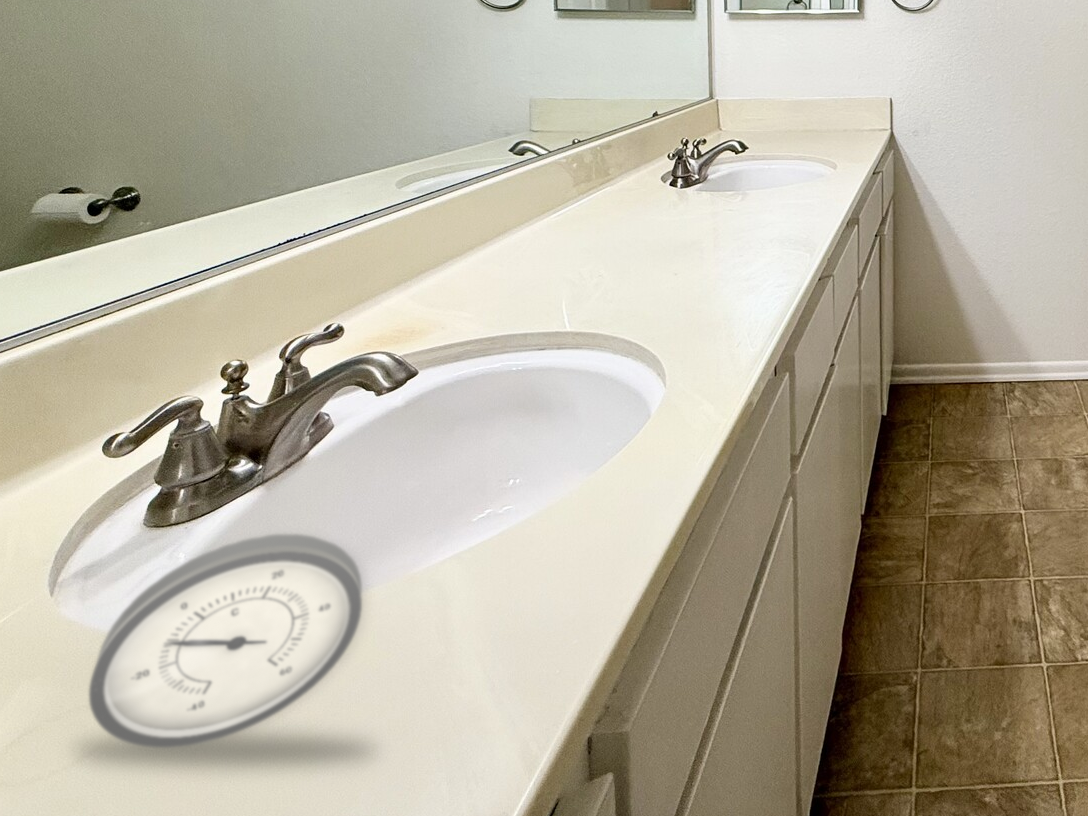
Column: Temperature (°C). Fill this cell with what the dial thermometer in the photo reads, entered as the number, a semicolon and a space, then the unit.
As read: -10; °C
